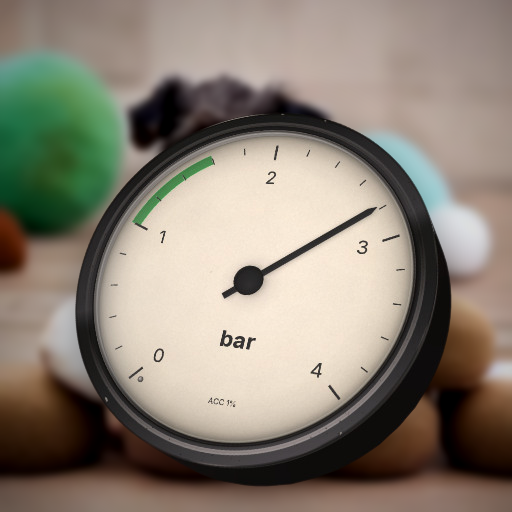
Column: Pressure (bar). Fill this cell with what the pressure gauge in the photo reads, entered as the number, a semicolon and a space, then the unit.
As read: 2.8; bar
